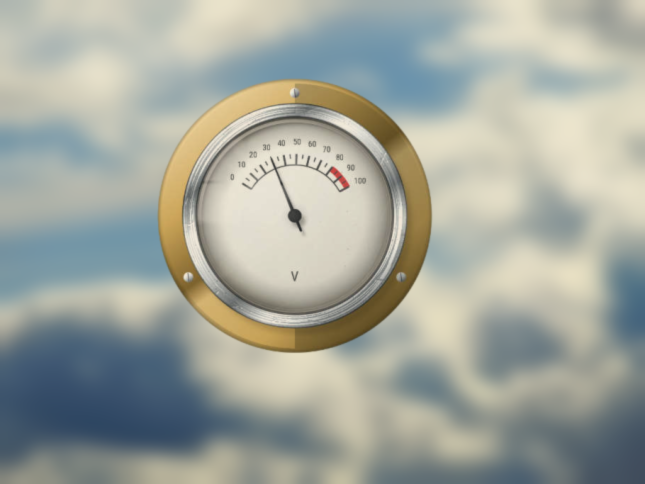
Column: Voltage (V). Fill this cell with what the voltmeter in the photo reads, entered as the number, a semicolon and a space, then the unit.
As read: 30; V
